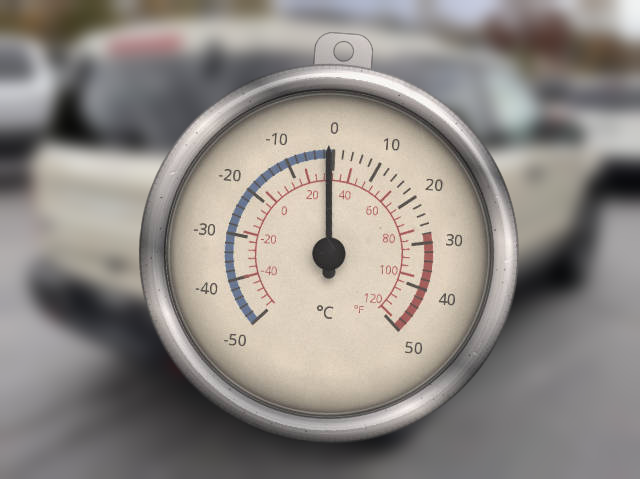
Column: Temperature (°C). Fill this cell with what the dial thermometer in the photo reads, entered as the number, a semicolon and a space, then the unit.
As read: -1; °C
